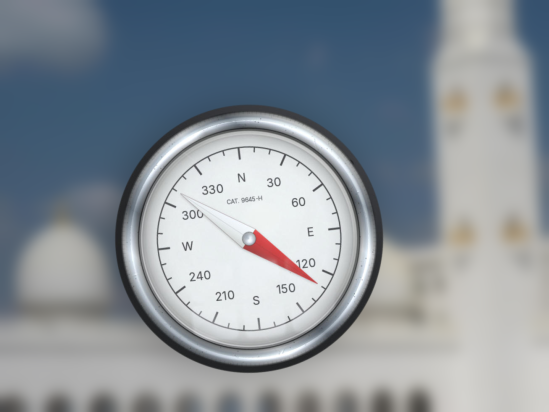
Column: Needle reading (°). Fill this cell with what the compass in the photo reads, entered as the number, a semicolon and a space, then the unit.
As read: 130; °
